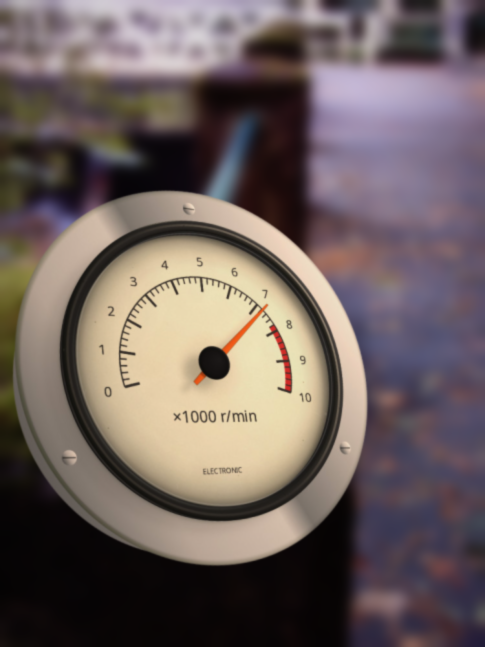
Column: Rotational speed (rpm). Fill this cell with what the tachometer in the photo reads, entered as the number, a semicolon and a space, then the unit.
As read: 7200; rpm
